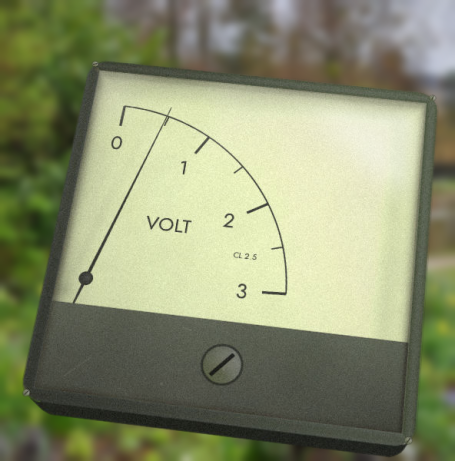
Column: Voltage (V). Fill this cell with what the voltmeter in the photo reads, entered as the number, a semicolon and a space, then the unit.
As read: 0.5; V
